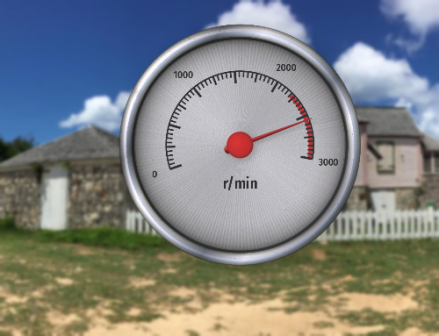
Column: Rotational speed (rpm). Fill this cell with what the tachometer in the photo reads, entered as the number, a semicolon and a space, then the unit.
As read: 2550; rpm
